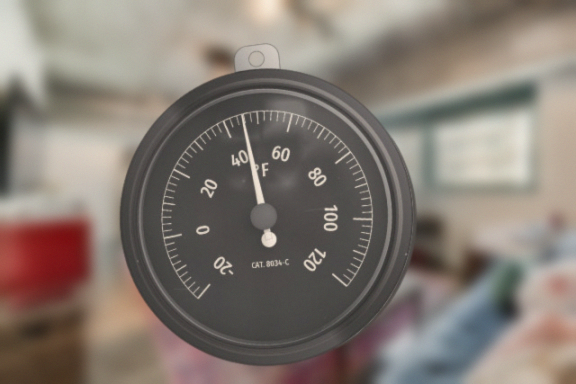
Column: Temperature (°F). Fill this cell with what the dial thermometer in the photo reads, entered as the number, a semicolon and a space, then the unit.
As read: 46; °F
